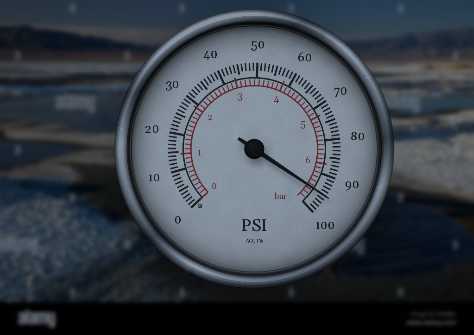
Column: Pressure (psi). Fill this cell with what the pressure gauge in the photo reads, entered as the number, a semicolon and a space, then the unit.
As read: 95; psi
